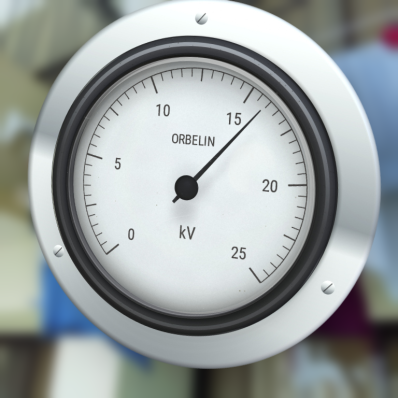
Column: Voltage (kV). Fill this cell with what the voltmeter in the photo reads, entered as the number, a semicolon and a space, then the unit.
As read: 16; kV
